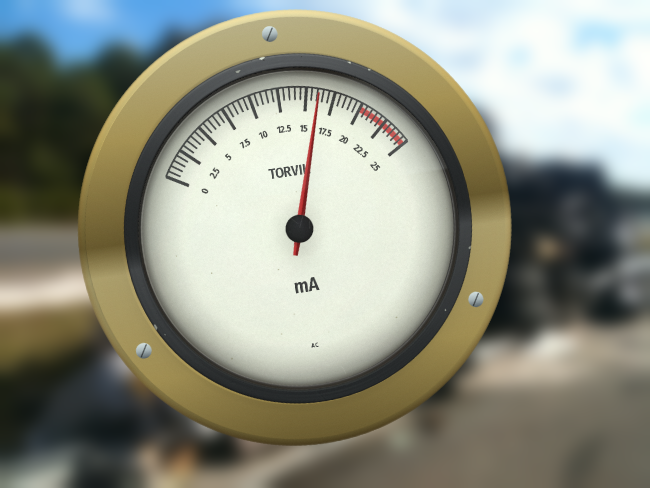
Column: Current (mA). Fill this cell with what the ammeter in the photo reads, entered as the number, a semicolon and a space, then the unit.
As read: 16; mA
